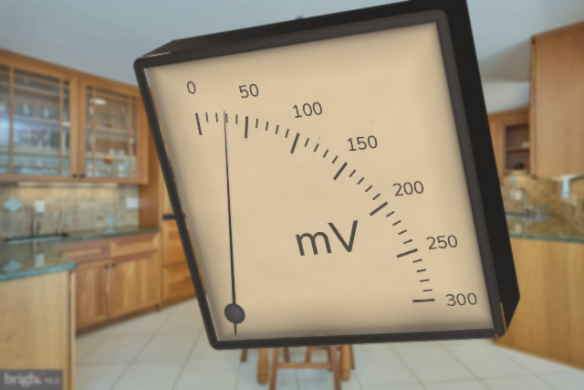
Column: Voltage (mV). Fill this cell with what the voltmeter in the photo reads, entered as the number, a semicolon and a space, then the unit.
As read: 30; mV
